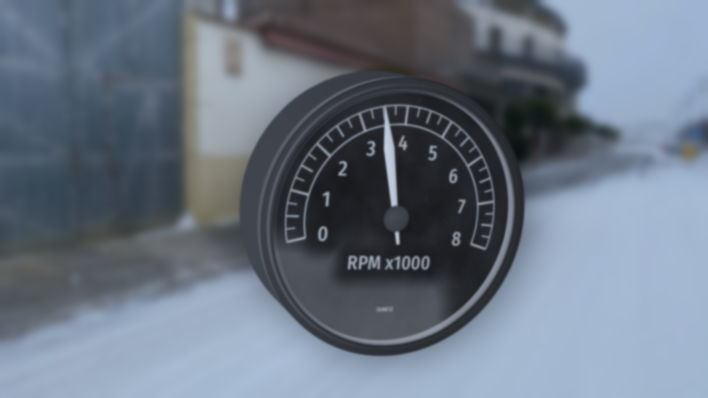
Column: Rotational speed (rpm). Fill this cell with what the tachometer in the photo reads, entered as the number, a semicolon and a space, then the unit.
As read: 3500; rpm
